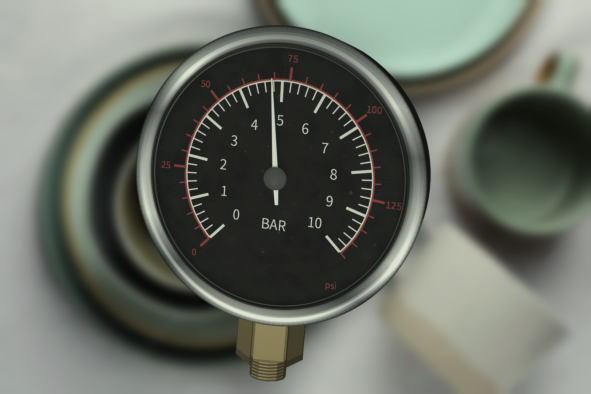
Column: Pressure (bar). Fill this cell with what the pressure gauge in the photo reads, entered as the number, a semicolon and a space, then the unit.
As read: 4.8; bar
